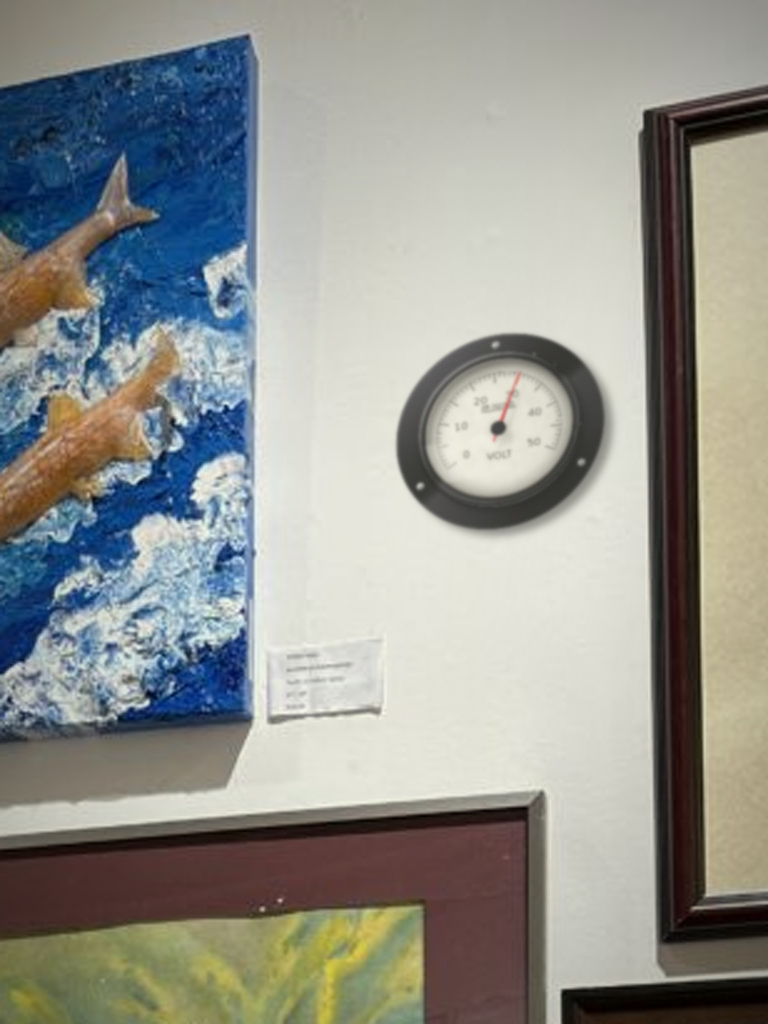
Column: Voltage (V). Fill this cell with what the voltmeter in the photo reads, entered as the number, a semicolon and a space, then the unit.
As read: 30; V
